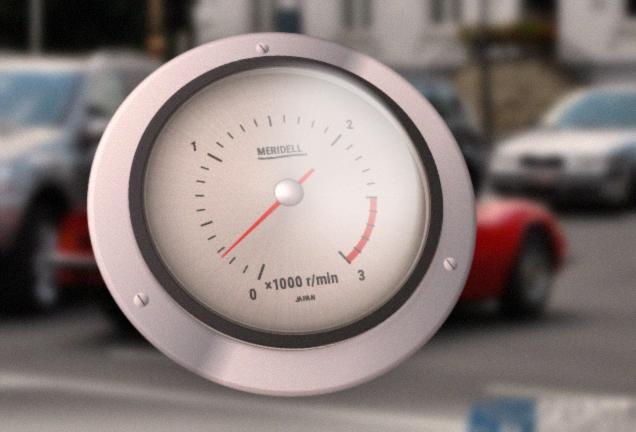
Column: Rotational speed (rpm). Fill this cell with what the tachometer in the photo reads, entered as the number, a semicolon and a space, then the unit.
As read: 250; rpm
